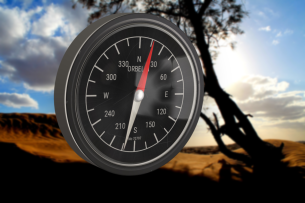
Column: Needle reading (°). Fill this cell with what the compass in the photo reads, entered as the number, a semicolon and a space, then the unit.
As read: 15; °
